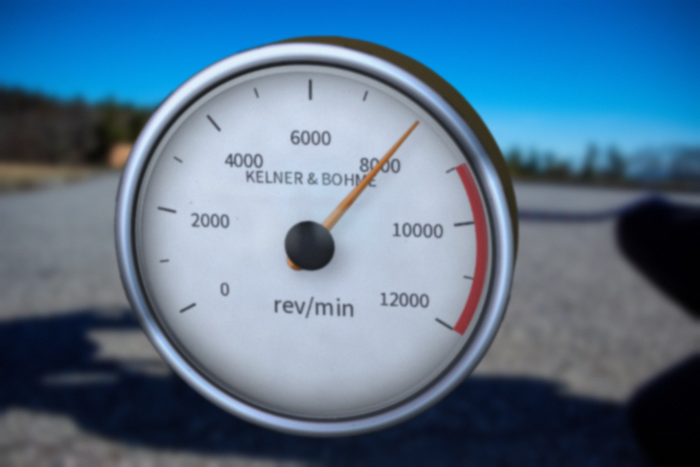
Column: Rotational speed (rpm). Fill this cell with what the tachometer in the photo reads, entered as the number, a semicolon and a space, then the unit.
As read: 8000; rpm
